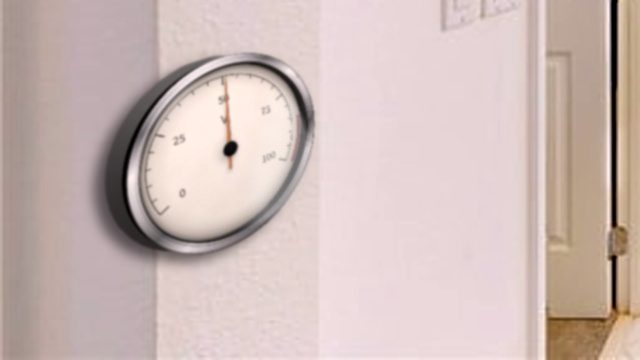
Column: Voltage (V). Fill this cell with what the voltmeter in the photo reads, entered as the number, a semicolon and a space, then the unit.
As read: 50; V
